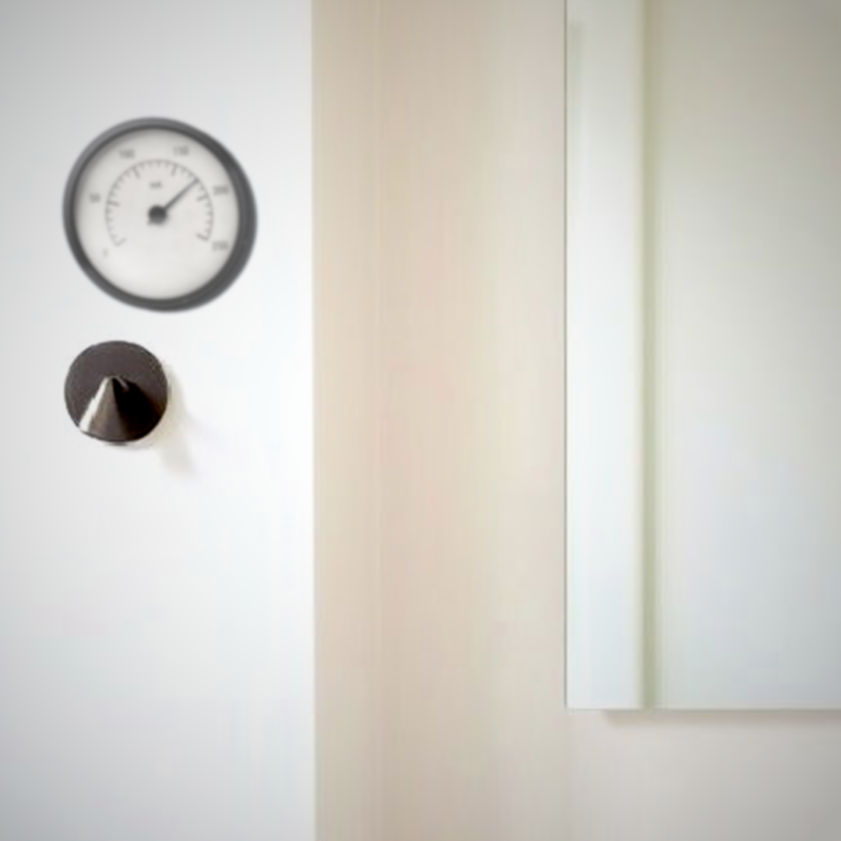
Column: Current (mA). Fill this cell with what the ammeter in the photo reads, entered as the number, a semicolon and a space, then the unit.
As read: 180; mA
